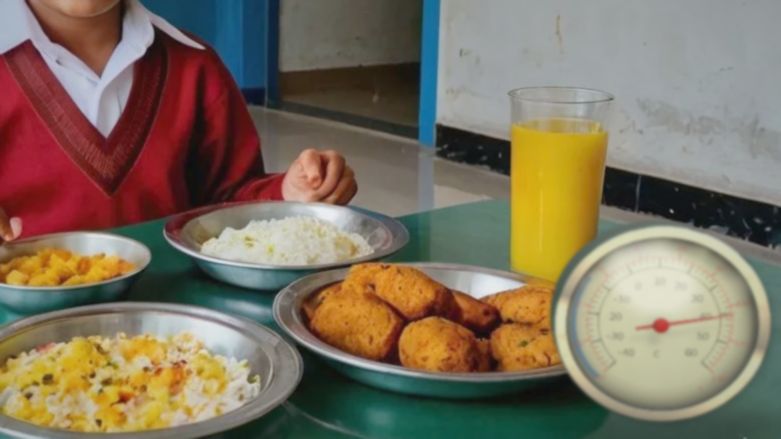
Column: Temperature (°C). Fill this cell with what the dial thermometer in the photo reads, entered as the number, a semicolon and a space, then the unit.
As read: 40; °C
